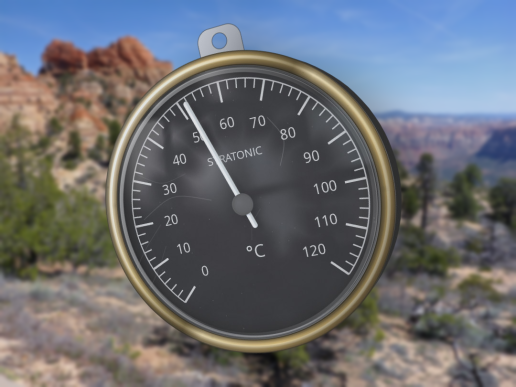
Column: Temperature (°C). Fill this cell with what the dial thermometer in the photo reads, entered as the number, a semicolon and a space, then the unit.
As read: 52; °C
